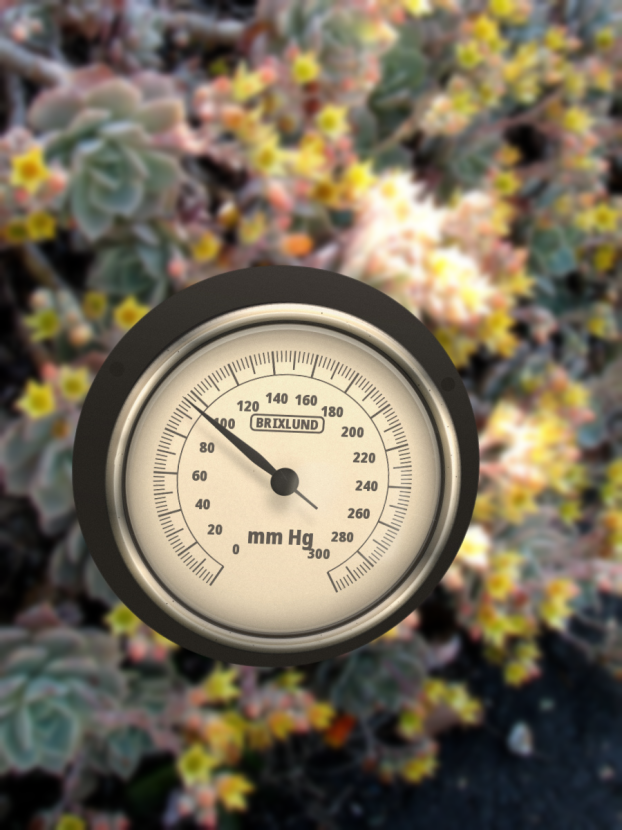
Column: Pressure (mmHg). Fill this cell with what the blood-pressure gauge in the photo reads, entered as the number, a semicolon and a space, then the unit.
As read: 96; mmHg
